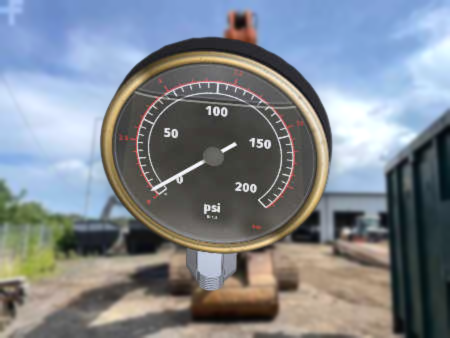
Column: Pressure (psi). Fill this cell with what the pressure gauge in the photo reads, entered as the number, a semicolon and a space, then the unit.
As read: 5; psi
